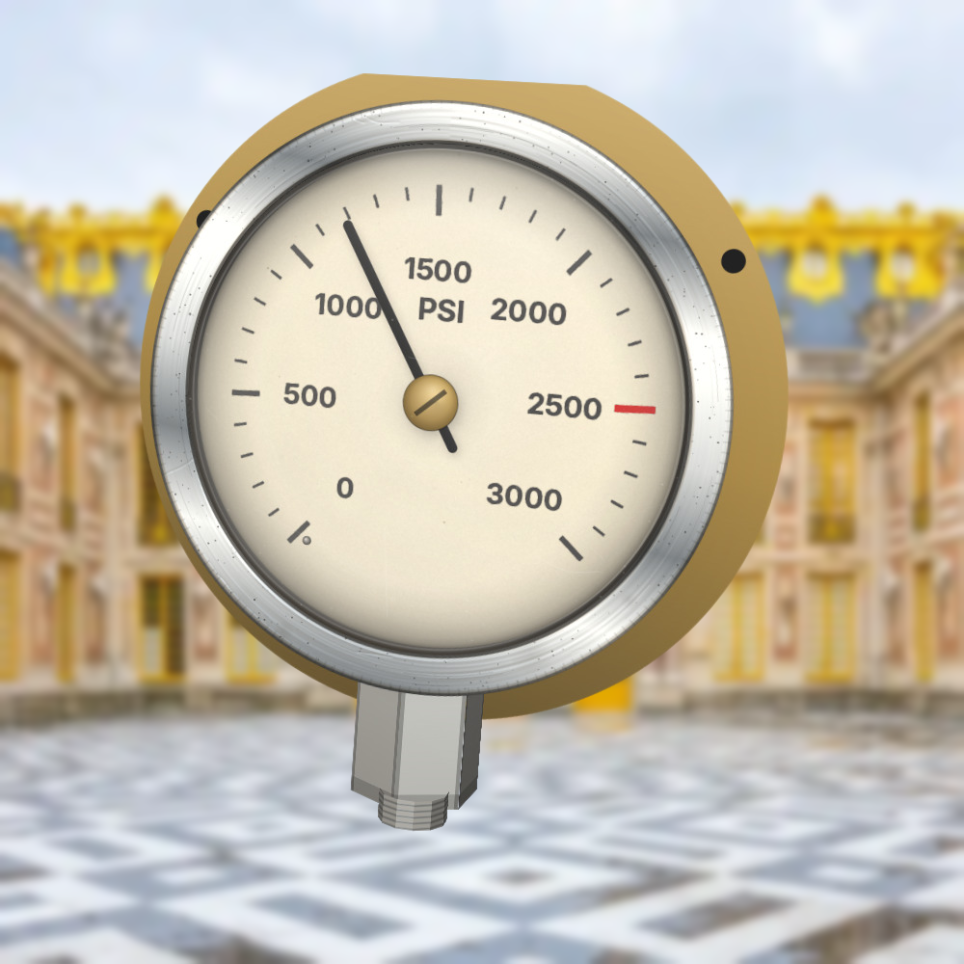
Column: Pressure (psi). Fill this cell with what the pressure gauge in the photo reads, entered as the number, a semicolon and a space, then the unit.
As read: 1200; psi
